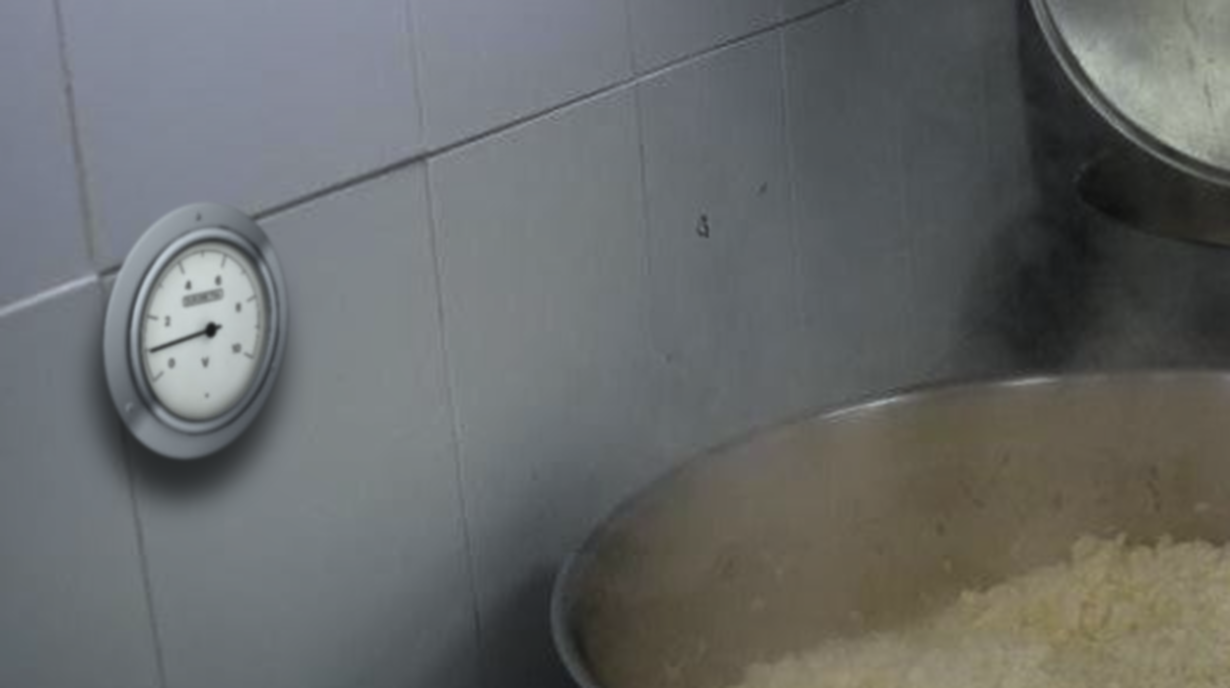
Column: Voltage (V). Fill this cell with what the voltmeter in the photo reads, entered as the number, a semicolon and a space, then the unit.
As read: 1; V
